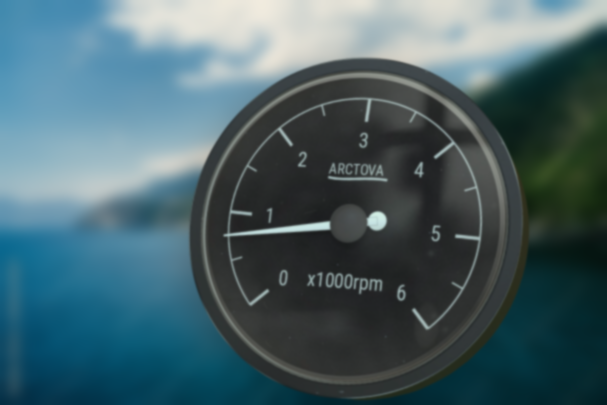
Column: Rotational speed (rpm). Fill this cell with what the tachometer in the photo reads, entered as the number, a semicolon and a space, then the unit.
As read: 750; rpm
